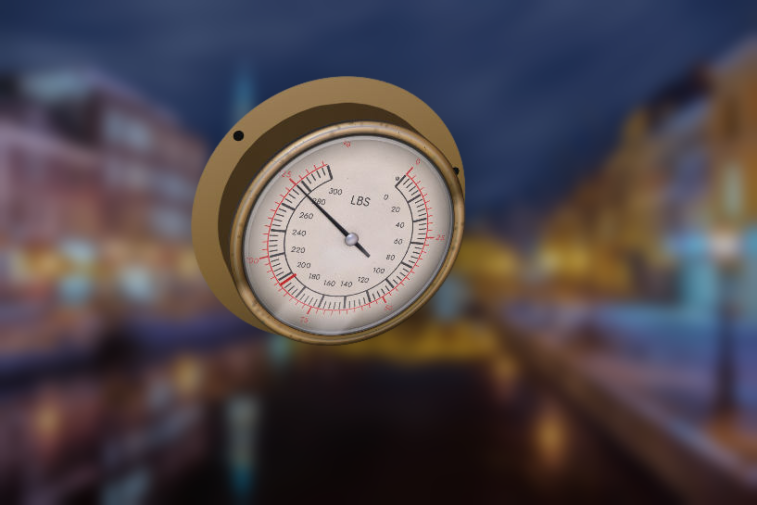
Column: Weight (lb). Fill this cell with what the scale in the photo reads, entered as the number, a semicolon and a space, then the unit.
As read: 276; lb
